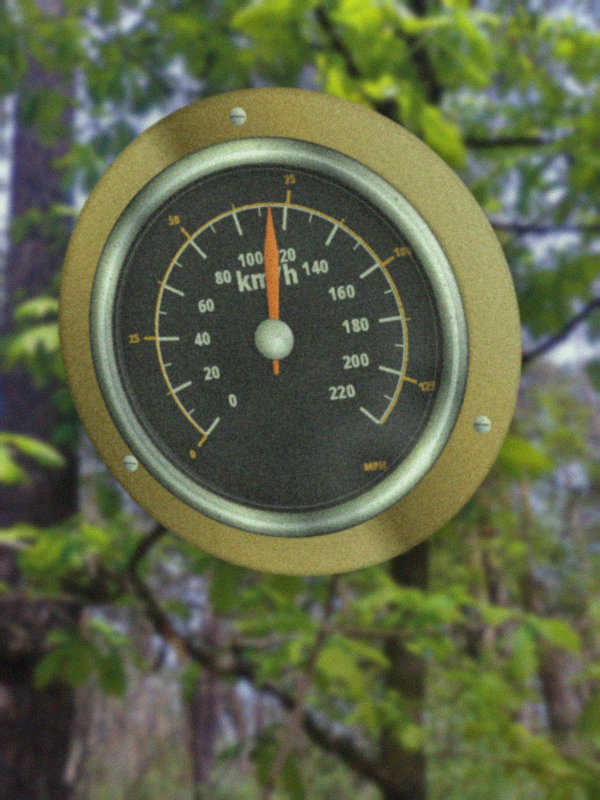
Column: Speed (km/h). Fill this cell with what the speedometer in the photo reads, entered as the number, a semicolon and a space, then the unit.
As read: 115; km/h
